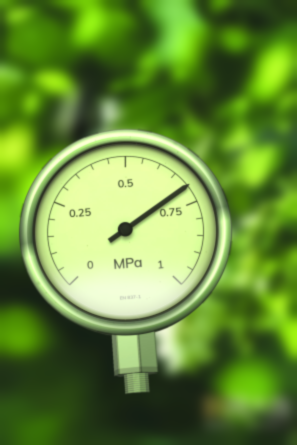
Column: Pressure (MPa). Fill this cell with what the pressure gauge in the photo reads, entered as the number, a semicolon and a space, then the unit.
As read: 0.7; MPa
